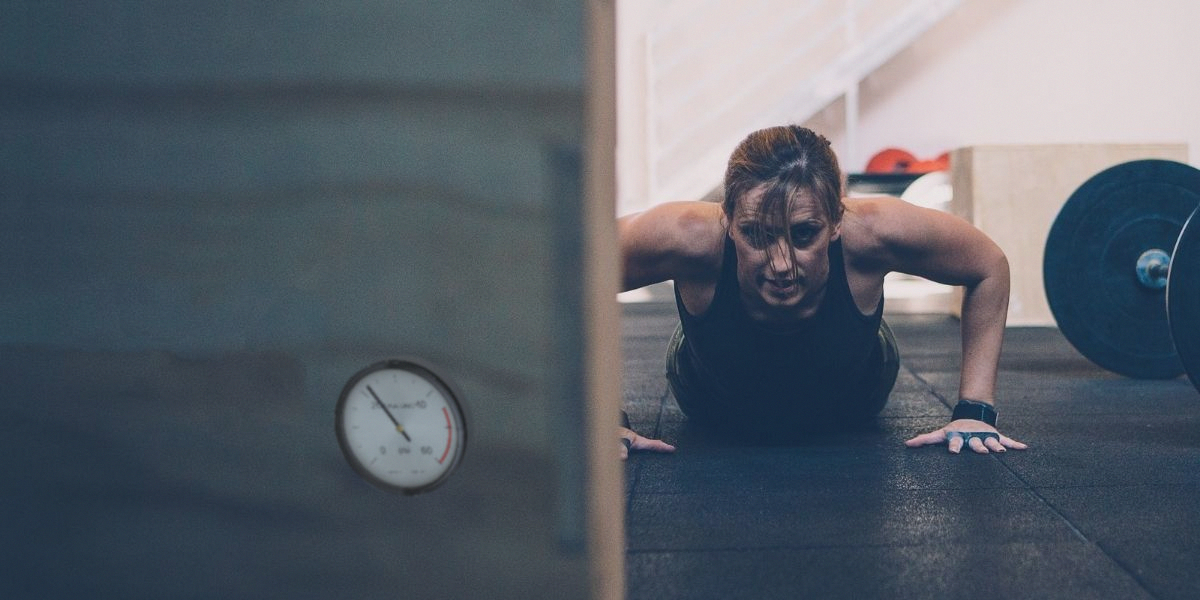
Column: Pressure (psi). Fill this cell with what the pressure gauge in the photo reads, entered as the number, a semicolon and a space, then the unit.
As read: 22.5; psi
